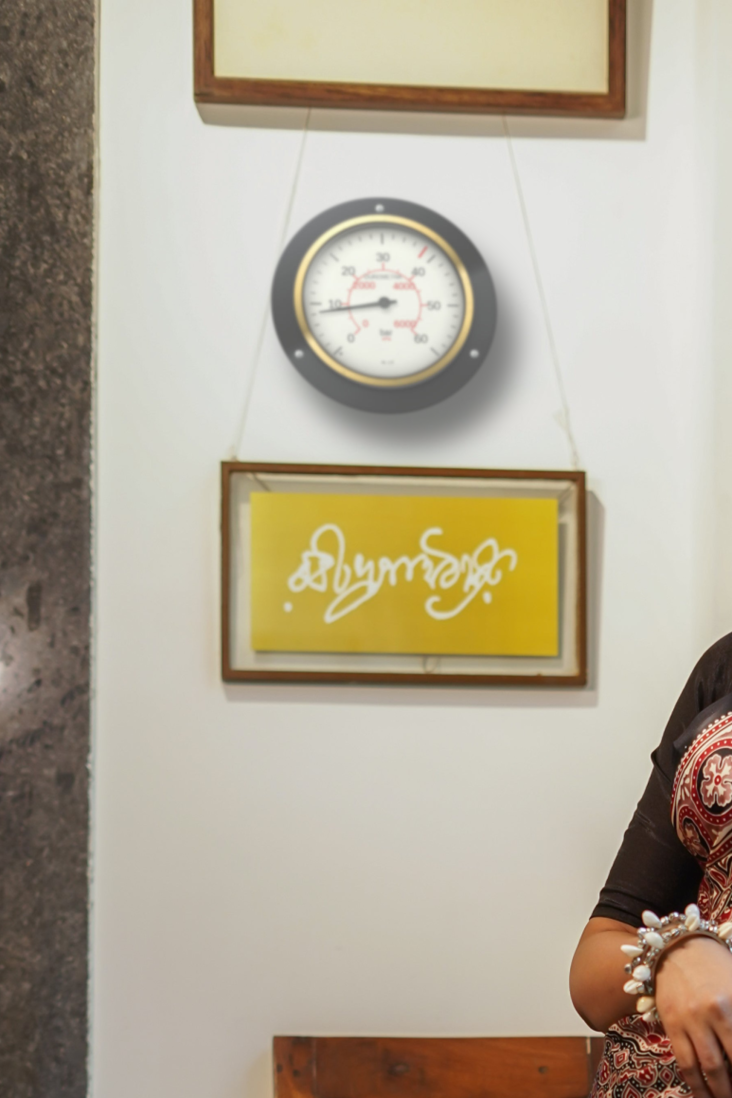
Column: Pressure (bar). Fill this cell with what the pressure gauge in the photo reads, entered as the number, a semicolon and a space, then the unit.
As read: 8; bar
